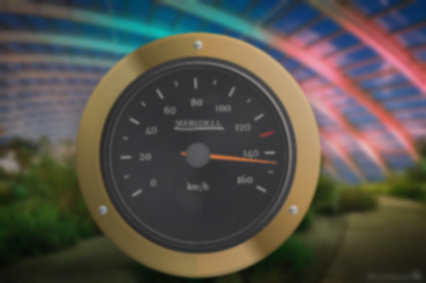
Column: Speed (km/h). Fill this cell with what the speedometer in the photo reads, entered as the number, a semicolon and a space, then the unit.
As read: 145; km/h
